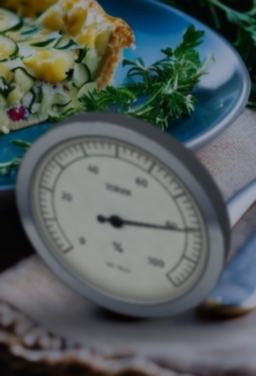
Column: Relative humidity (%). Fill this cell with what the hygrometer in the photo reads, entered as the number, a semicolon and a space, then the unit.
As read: 80; %
